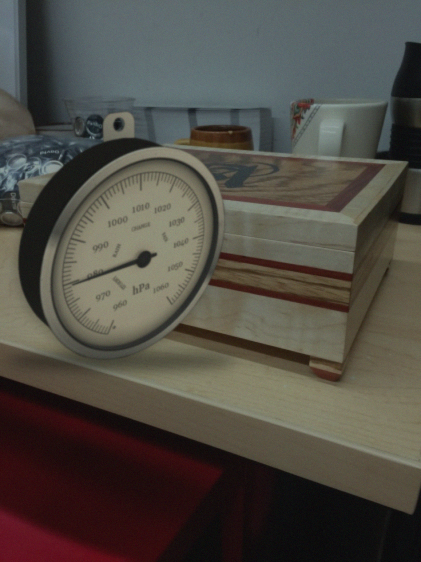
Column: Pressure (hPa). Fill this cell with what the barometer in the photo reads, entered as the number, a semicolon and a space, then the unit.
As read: 980; hPa
